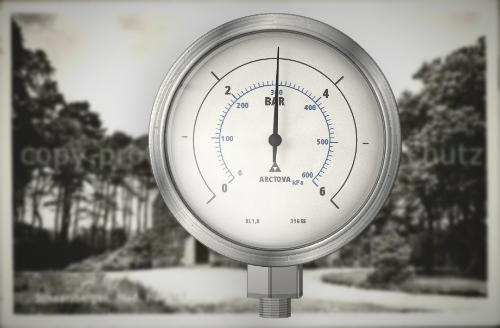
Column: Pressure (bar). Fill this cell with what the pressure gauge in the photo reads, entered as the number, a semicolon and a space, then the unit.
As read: 3; bar
